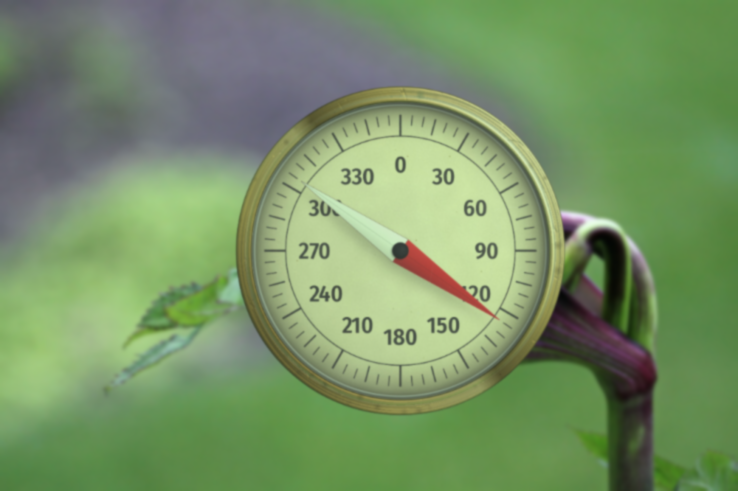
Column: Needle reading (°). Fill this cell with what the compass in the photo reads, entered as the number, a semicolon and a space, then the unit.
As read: 125; °
